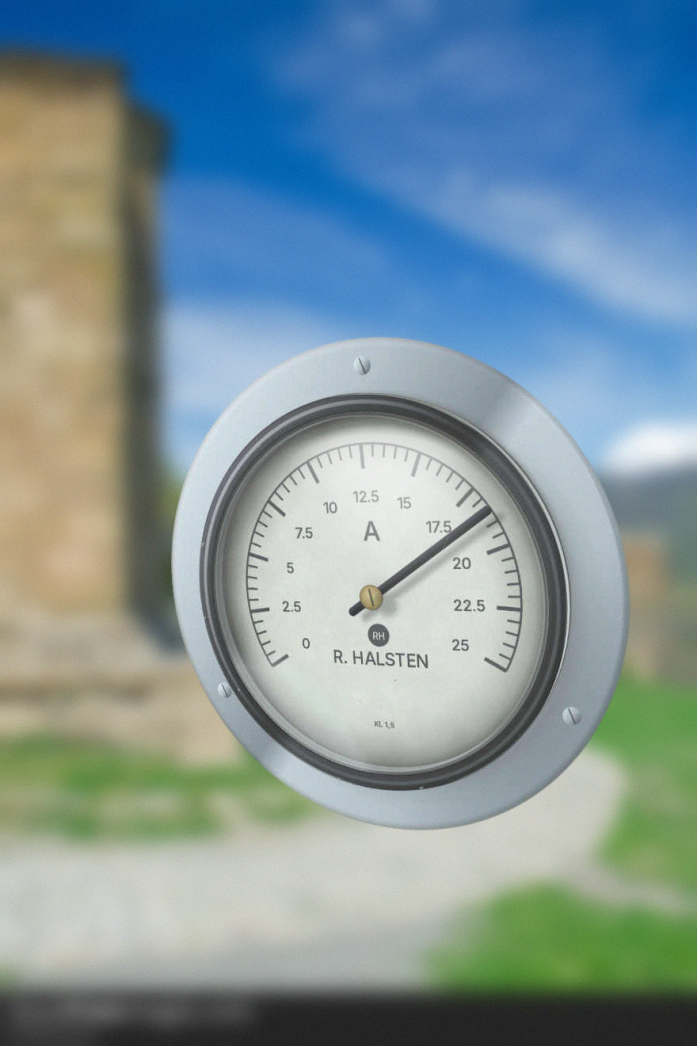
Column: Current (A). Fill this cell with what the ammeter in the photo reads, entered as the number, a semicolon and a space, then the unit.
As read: 18.5; A
